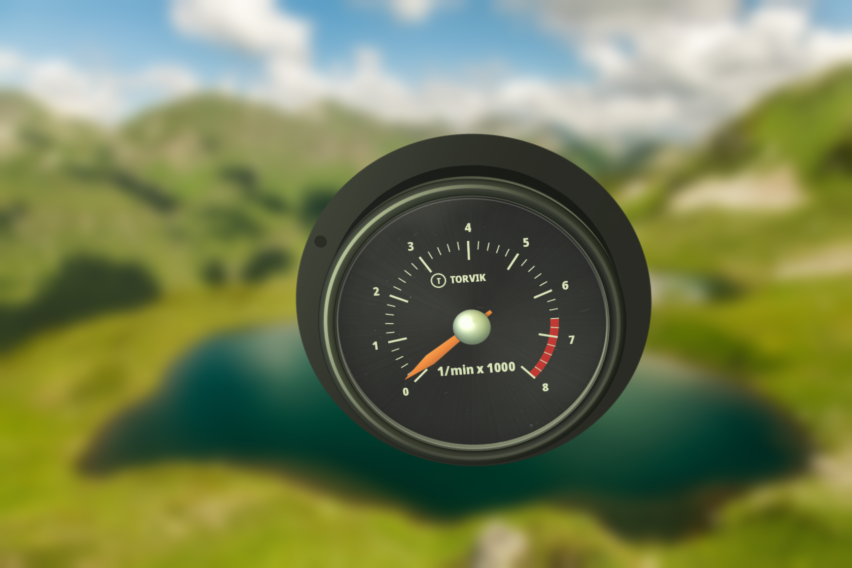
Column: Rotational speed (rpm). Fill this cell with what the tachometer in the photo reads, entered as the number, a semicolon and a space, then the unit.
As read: 200; rpm
